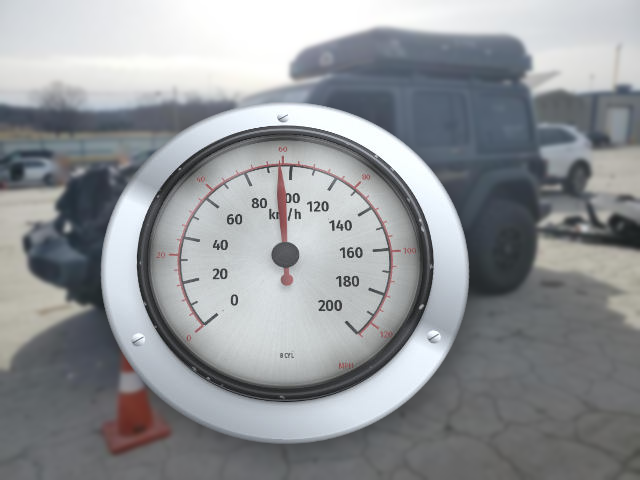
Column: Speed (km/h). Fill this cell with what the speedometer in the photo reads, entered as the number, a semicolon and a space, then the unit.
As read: 95; km/h
